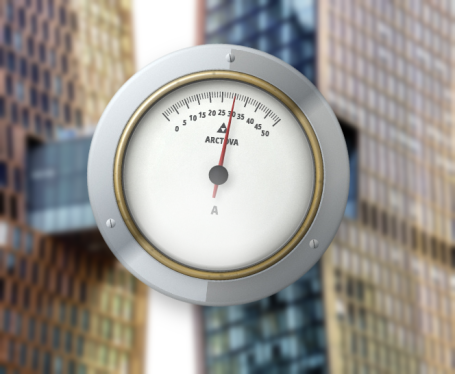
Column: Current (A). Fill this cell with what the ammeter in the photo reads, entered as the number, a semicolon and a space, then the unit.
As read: 30; A
